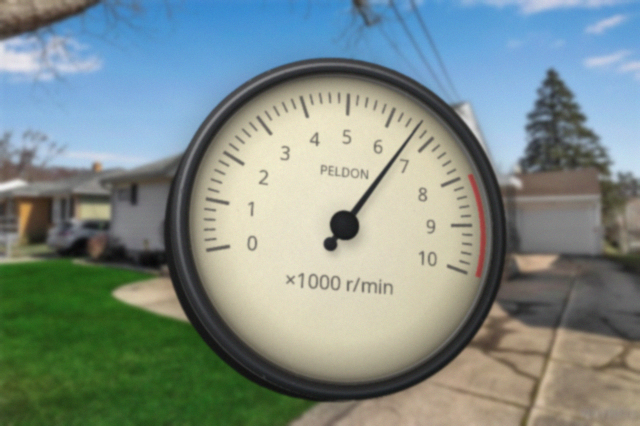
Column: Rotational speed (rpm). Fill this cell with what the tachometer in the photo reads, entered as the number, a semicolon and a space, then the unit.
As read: 6600; rpm
